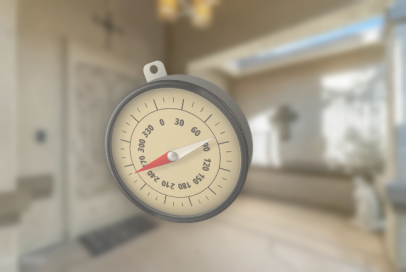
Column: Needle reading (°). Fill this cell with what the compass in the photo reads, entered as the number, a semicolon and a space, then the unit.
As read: 260; °
